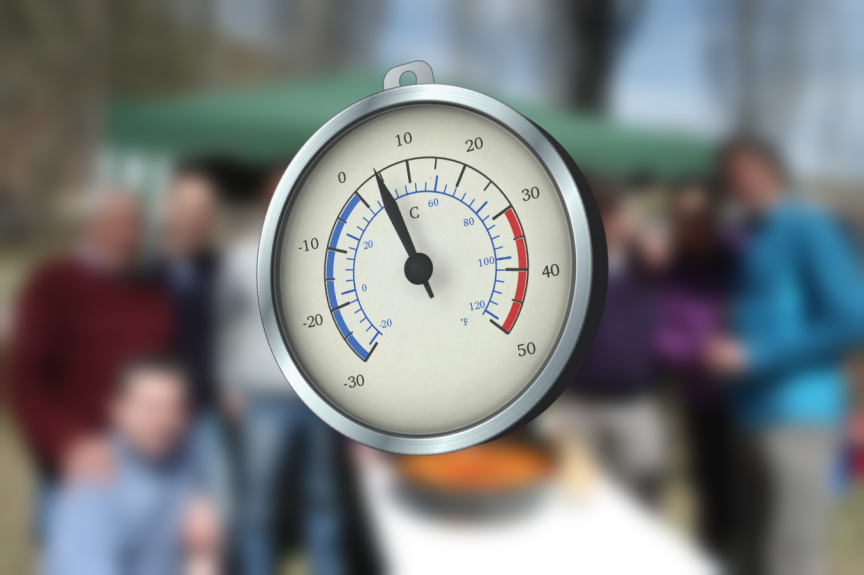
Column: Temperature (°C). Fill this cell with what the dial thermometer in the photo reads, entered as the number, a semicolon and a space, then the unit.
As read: 5; °C
